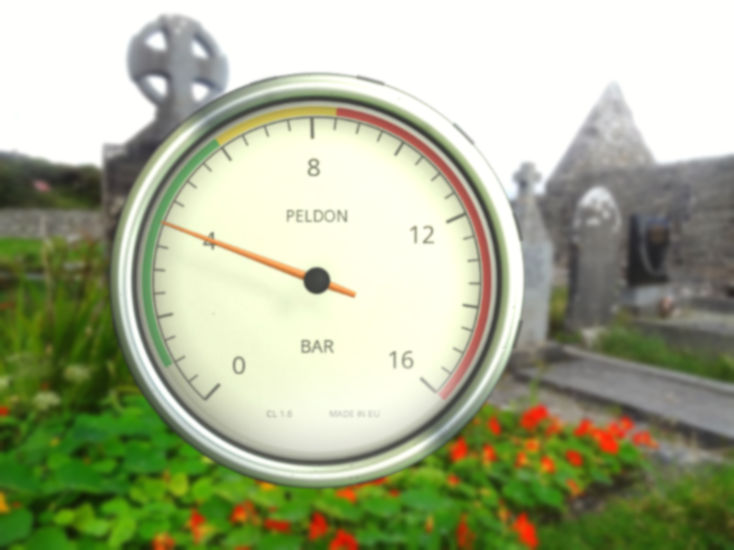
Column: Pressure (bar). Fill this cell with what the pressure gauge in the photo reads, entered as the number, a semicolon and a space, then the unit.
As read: 4; bar
